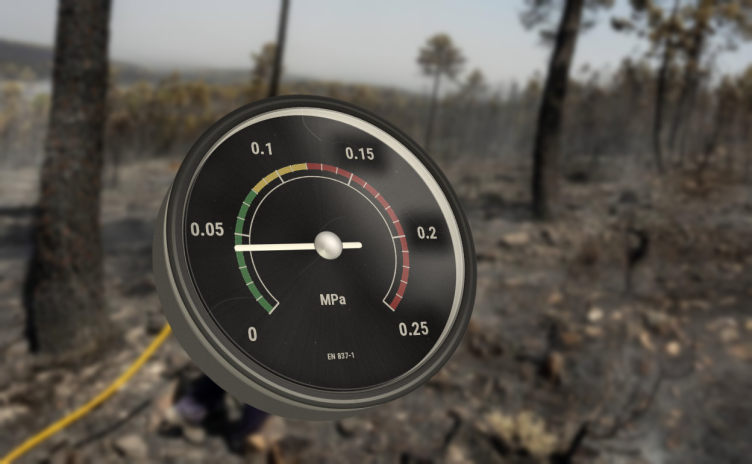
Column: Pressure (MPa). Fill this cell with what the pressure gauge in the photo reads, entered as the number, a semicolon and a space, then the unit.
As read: 0.04; MPa
